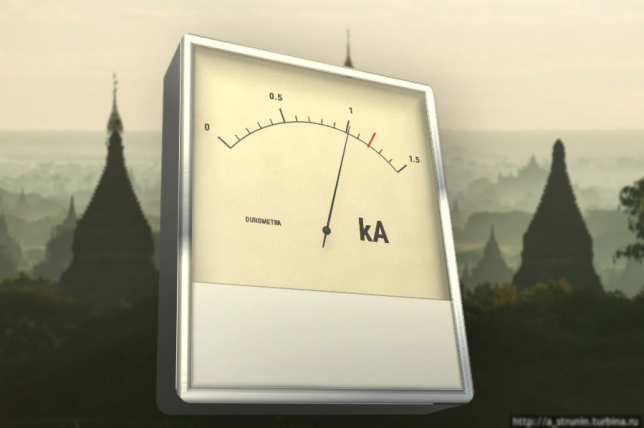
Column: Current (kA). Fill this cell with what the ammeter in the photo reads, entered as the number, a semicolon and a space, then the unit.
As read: 1; kA
